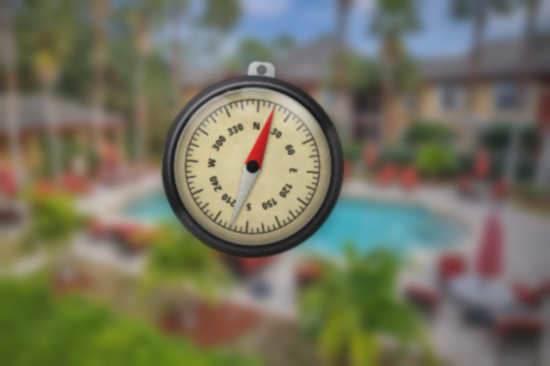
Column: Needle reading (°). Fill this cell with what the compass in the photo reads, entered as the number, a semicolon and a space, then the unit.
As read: 15; °
